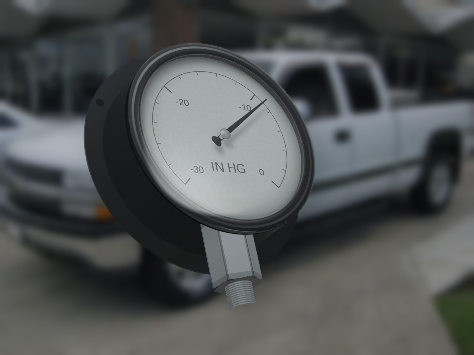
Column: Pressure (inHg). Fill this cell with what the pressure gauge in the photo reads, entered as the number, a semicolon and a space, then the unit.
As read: -9; inHg
